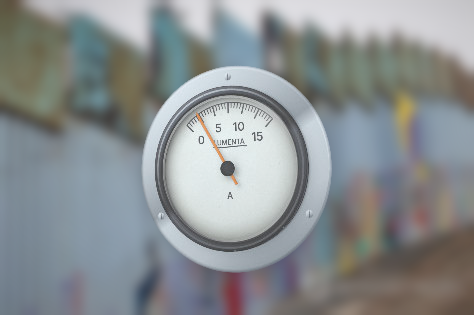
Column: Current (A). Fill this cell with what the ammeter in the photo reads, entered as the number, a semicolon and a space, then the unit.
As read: 2.5; A
